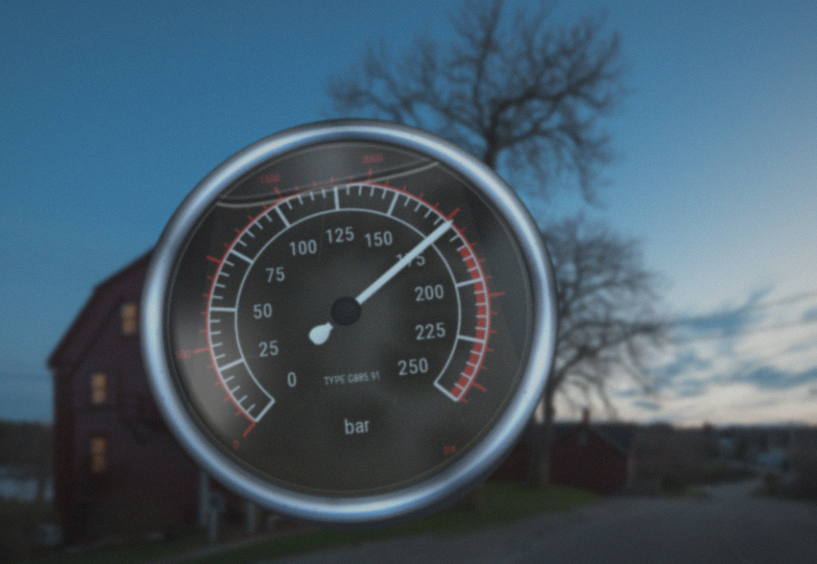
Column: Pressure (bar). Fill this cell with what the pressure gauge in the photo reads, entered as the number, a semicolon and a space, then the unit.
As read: 175; bar
